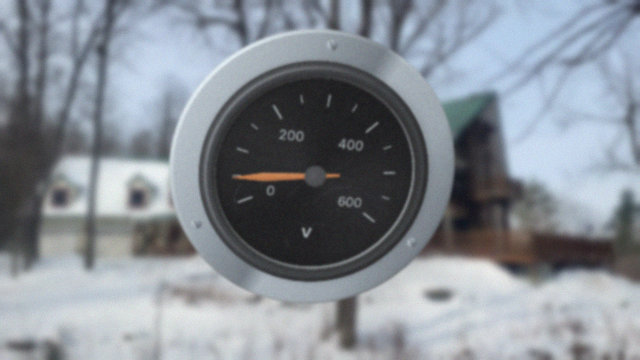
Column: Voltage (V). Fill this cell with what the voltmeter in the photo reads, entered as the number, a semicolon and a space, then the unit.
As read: 50; V
